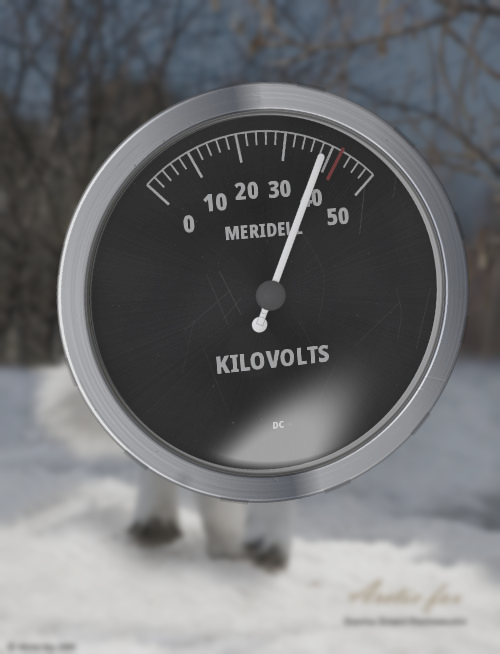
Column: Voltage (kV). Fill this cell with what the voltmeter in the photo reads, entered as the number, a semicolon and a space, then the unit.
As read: 38; kV
